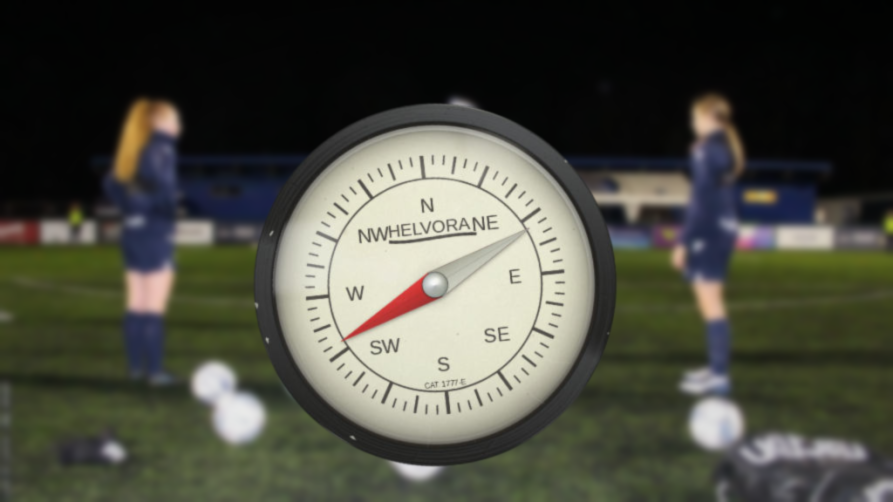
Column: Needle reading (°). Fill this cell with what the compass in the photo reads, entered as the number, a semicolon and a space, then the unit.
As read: 245; °
